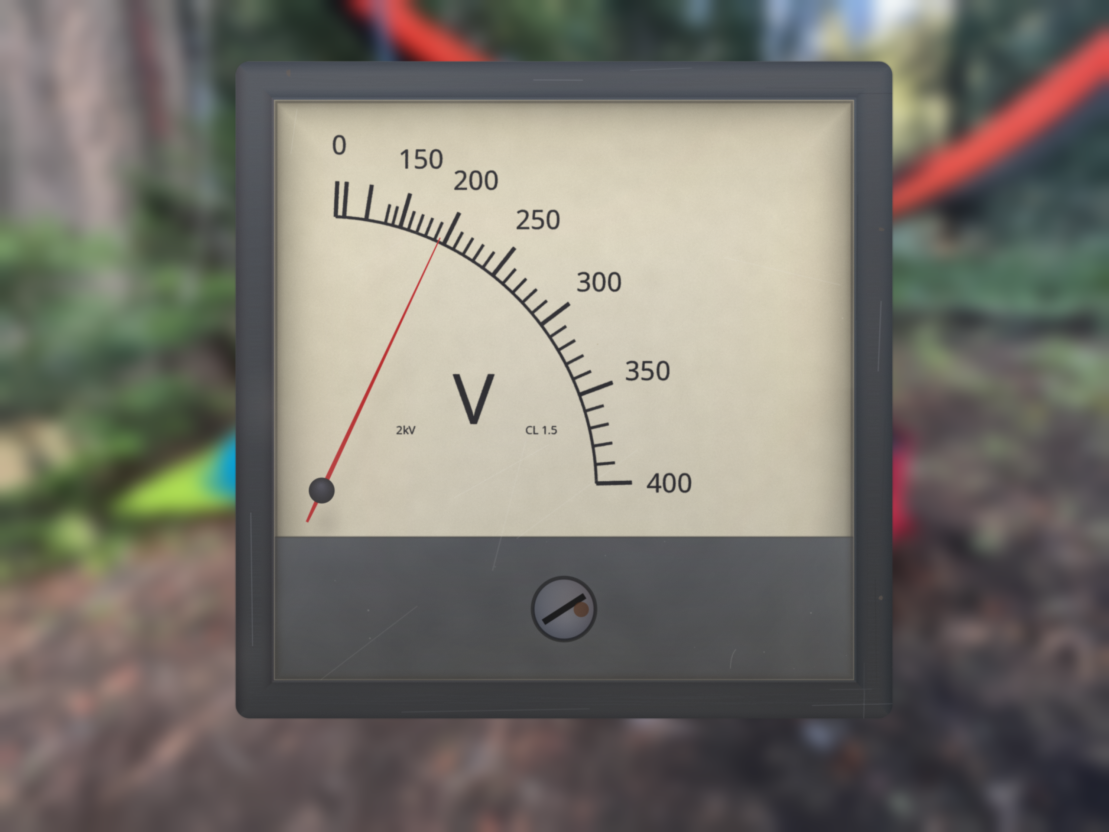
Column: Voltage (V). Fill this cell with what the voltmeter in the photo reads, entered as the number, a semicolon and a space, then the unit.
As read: 195; V
